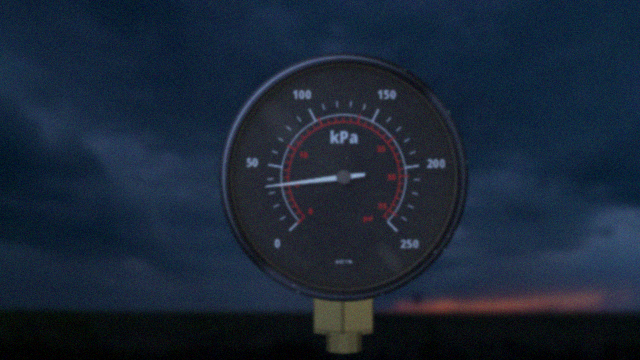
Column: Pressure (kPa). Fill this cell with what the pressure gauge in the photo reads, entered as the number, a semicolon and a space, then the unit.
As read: 35; kPa
